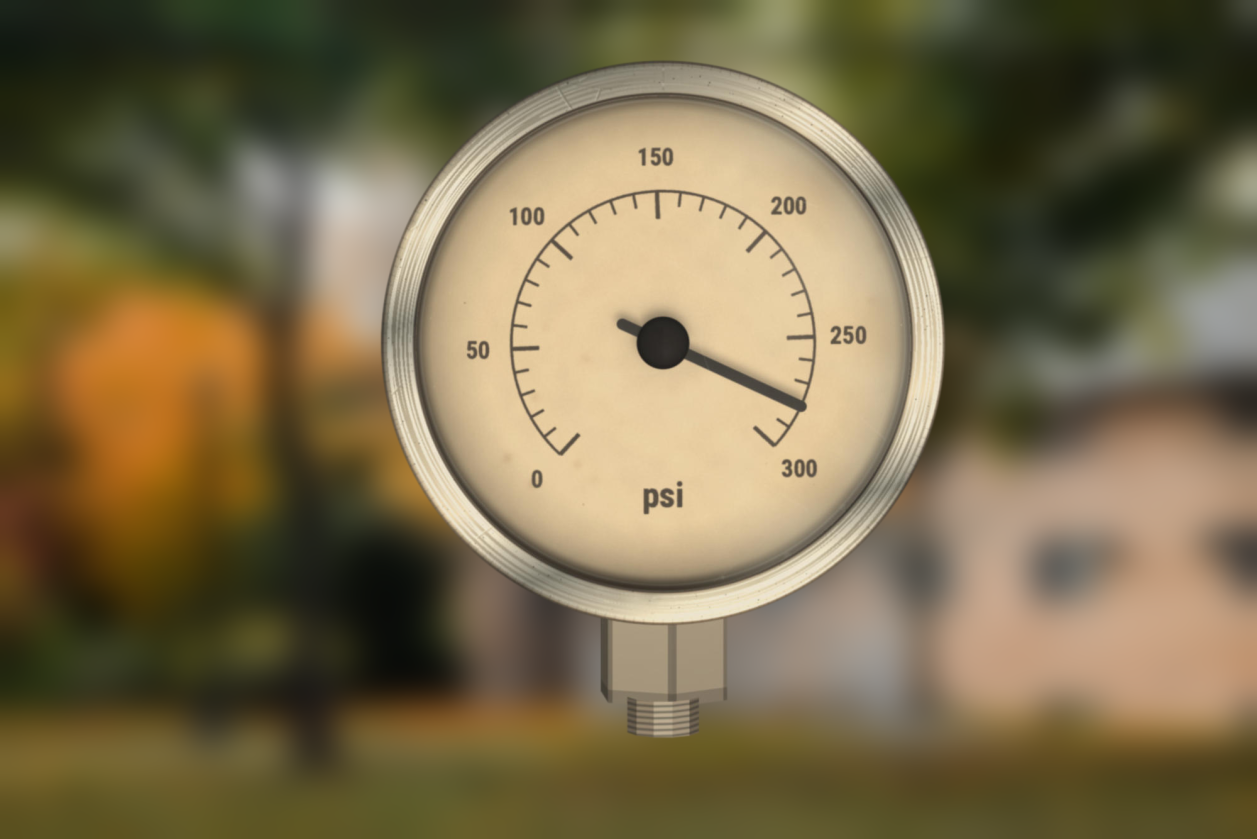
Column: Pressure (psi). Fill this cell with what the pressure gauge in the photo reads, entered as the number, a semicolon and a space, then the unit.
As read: 280; psi
